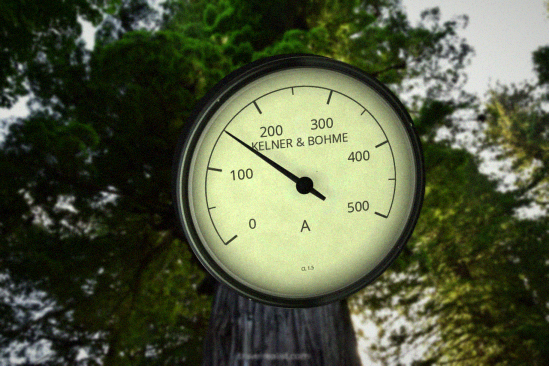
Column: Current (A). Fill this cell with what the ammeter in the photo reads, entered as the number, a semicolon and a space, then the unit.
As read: 150; A
